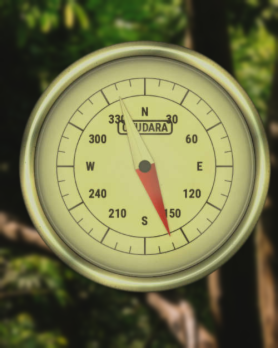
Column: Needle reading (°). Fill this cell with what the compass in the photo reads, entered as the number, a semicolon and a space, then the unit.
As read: 160; °
